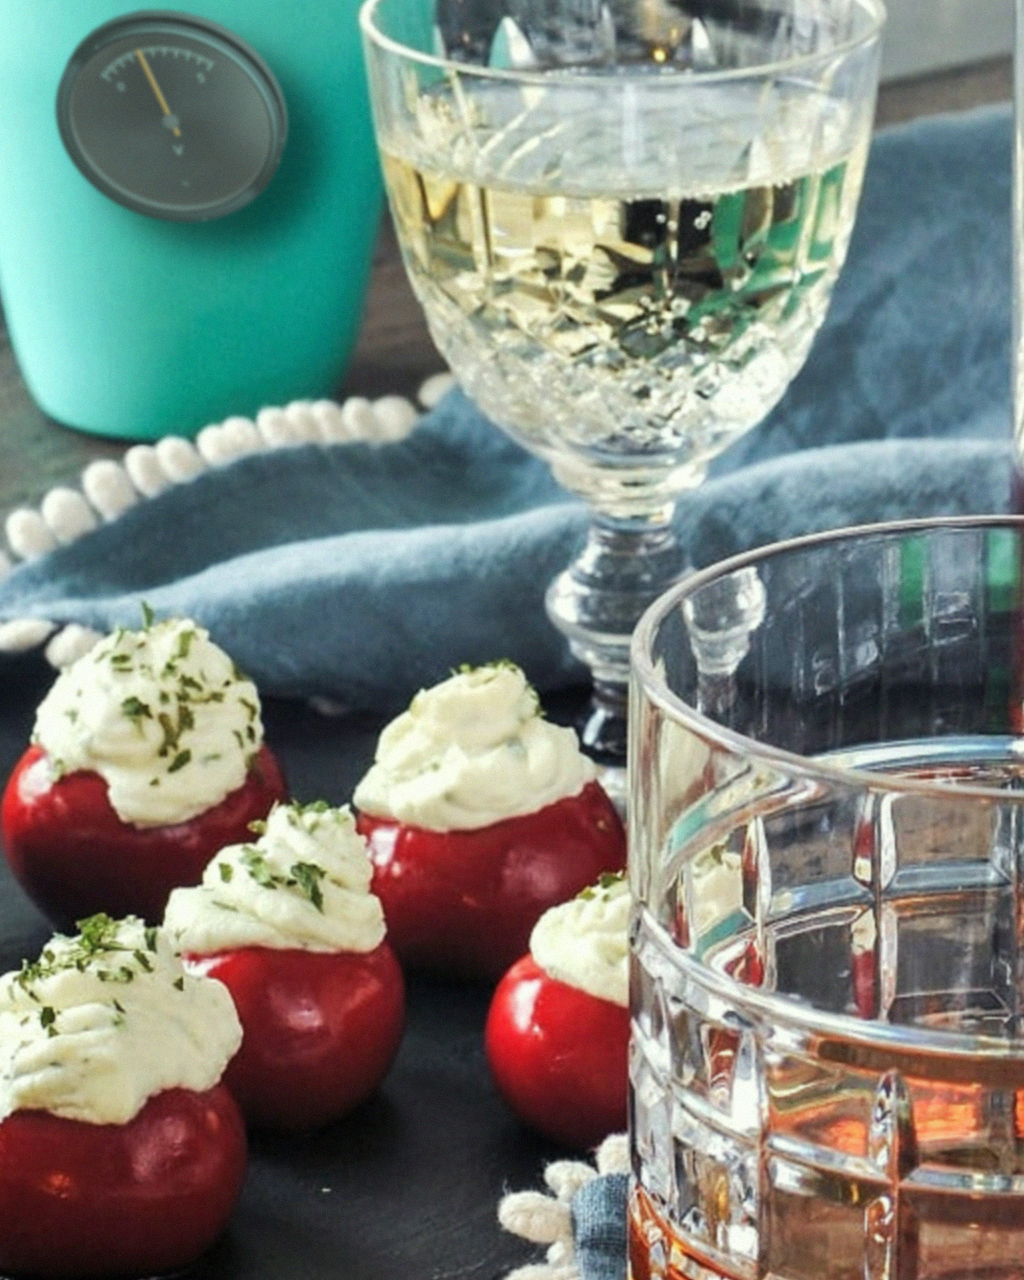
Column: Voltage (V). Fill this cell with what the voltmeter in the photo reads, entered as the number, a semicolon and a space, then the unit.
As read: 2; V
